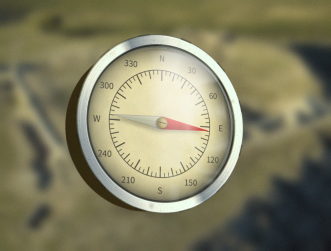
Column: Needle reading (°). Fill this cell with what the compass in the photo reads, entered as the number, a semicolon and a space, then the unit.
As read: 95; °
